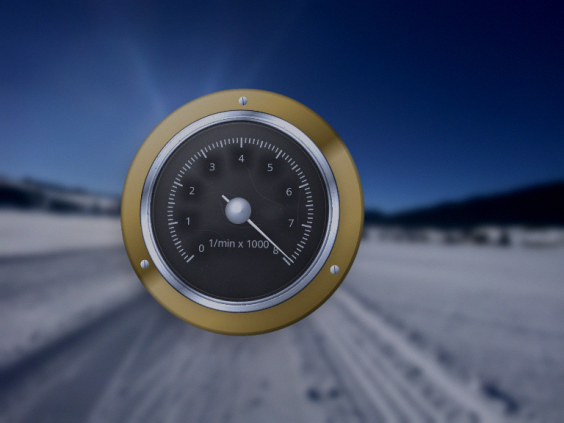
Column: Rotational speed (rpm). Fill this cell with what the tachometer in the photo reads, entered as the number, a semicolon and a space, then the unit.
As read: 7900; rpm
